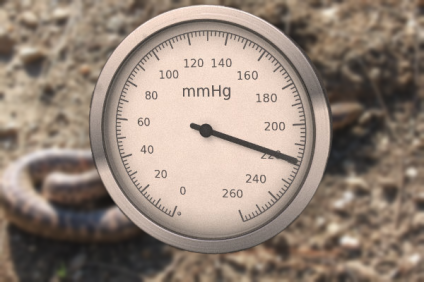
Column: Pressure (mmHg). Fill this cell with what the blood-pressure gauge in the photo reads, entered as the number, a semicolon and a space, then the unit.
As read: 218; mmHg
